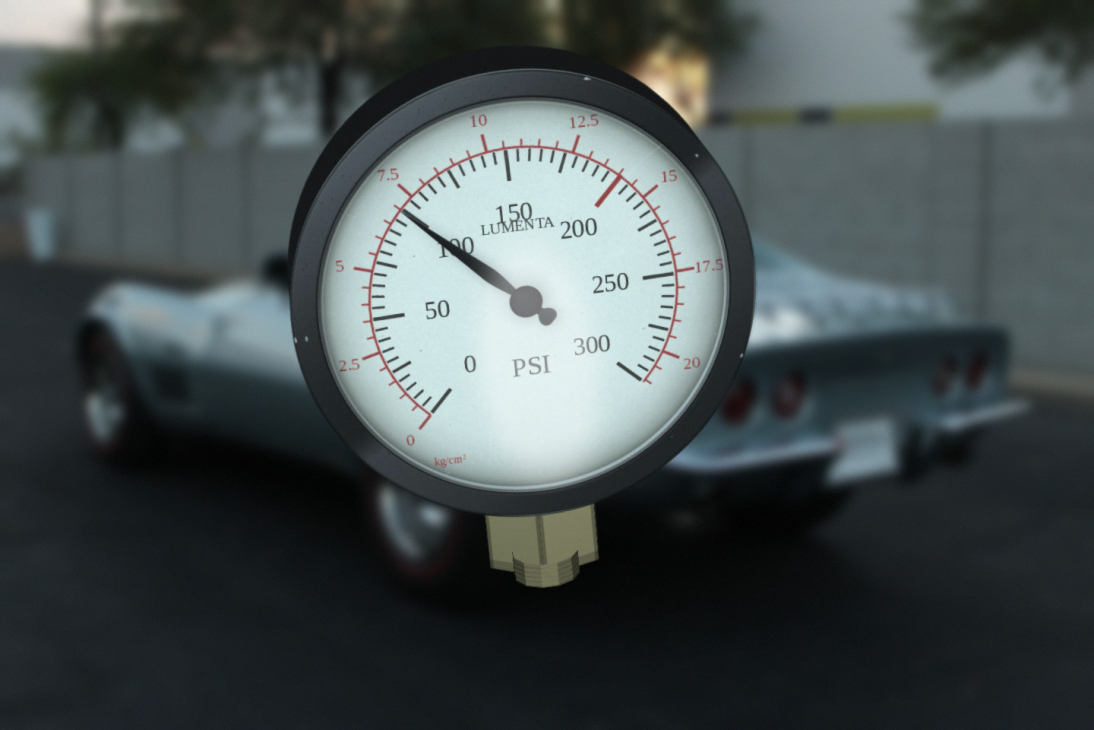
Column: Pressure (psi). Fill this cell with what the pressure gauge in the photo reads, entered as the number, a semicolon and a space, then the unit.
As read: 100; psi
